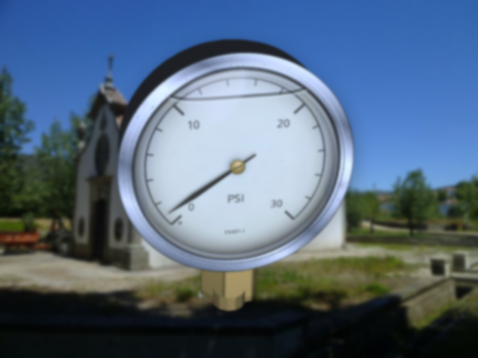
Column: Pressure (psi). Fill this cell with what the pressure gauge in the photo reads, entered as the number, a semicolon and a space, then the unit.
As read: 1; psi
